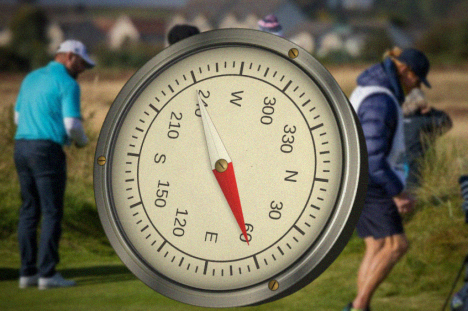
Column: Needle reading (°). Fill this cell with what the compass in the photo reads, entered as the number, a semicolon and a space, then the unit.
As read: 60; °
